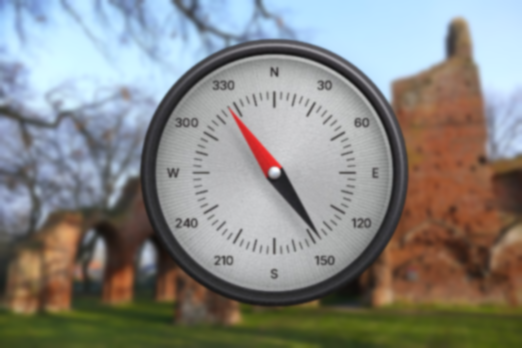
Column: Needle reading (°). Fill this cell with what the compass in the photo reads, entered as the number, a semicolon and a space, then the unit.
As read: 325; °
